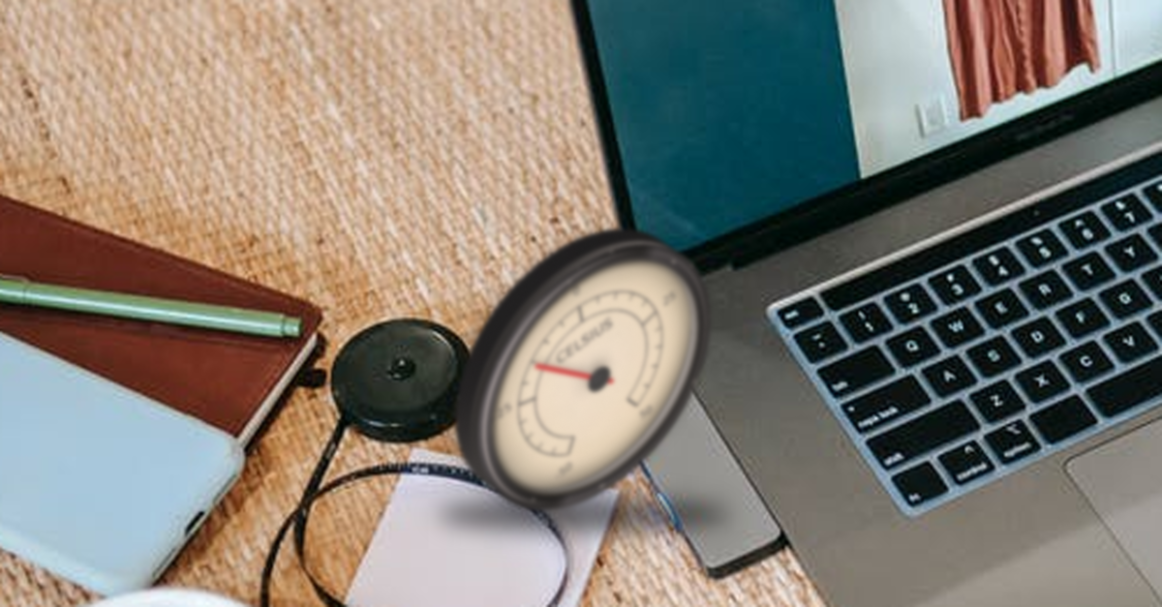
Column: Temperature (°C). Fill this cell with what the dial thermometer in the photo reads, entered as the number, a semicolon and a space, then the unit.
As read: -15; °C
